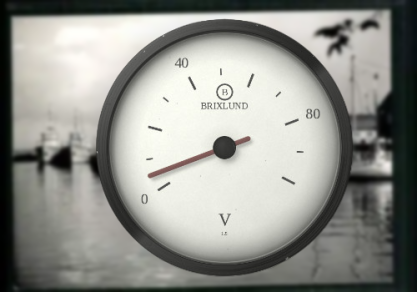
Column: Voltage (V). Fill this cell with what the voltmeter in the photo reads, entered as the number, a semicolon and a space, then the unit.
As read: 5; V
